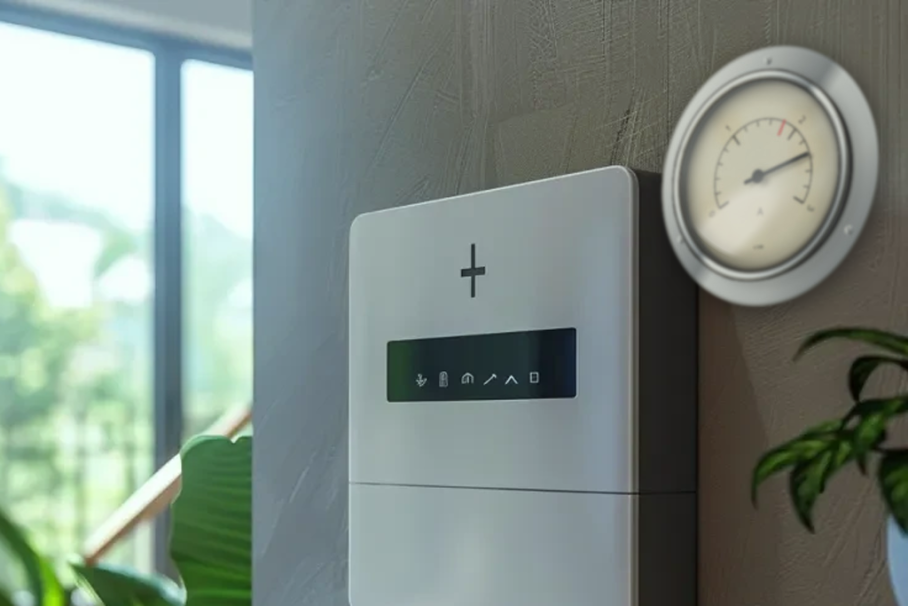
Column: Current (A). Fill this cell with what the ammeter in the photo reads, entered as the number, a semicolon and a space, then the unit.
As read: 2.4; A
